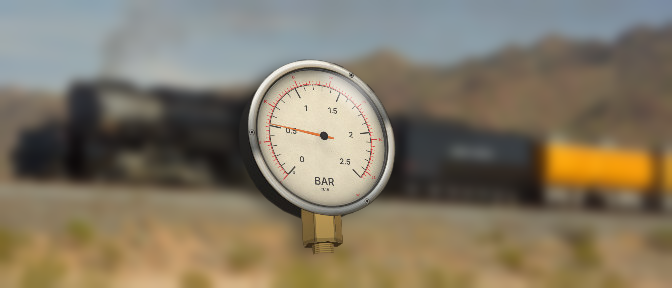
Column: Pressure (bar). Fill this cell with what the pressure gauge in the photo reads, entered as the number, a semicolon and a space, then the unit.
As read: 0.5; bar
